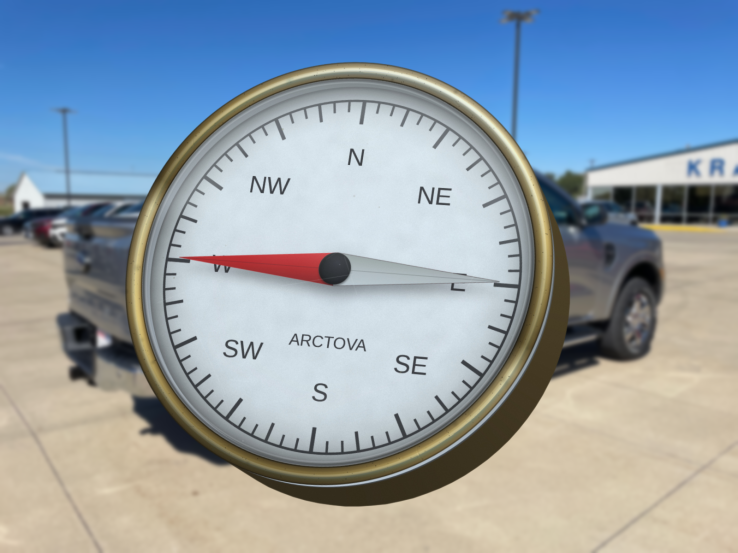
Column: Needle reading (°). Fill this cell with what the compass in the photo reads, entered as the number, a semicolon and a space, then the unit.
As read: 270; °
